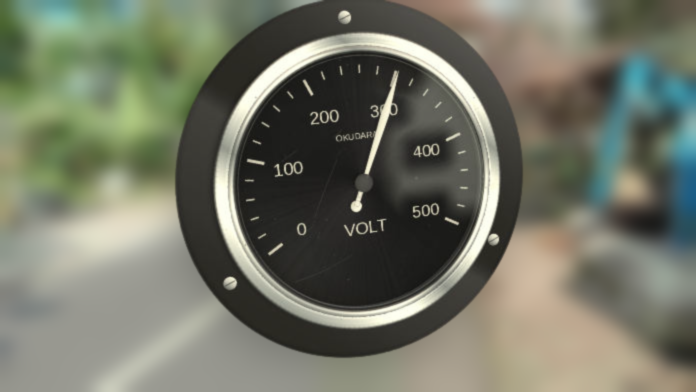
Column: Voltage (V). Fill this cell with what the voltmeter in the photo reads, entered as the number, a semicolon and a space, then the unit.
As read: 300; V
